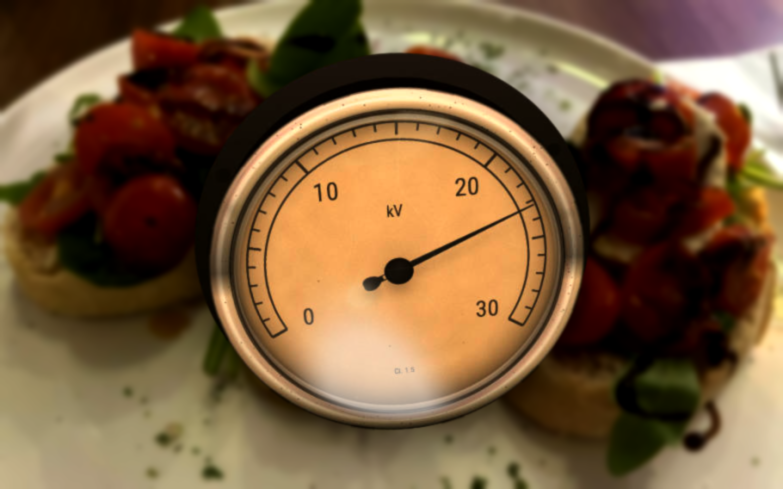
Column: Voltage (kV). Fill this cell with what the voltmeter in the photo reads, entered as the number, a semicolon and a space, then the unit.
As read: 23; kV
